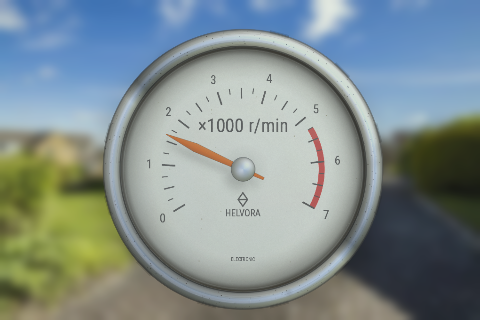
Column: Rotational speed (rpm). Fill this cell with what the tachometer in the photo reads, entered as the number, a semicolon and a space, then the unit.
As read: 1625; rpm
